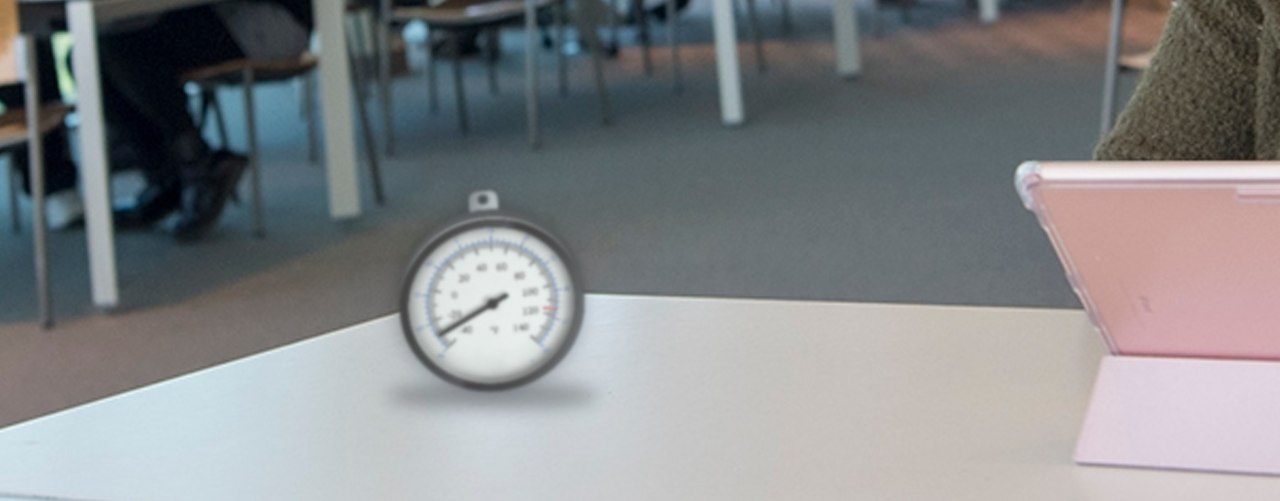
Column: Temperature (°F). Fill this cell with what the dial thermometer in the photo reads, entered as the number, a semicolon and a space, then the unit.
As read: -30; °F
